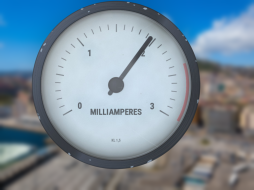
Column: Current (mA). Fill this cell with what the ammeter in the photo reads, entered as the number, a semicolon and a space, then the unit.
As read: 1.95; mA
